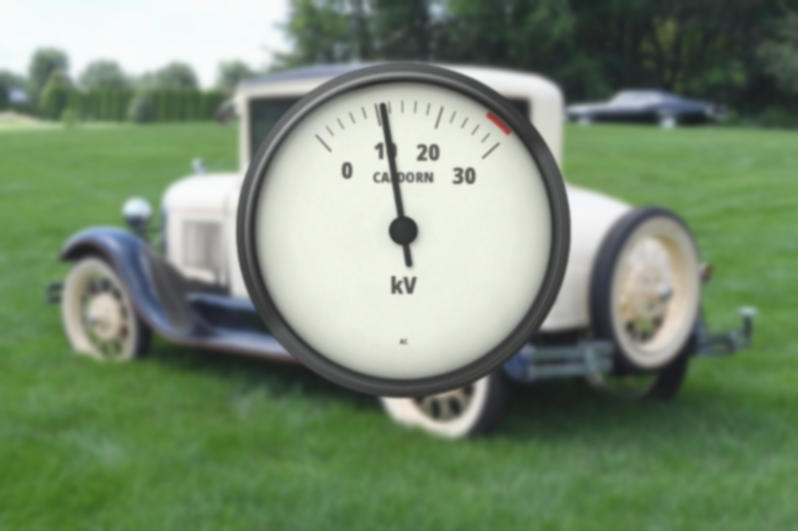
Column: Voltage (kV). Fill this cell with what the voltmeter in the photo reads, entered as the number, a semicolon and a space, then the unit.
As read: 11; kV
